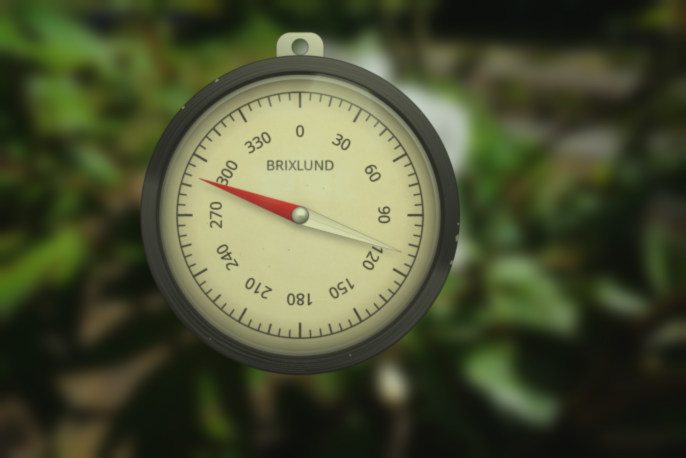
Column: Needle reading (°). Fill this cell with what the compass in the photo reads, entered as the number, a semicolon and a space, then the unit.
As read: 290; °
